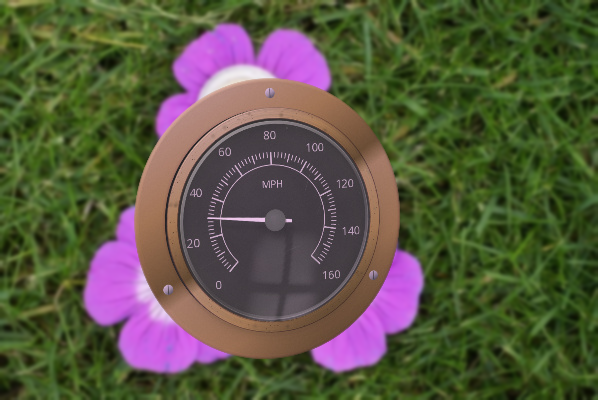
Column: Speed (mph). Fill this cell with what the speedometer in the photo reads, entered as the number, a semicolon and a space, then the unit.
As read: 30; mph
